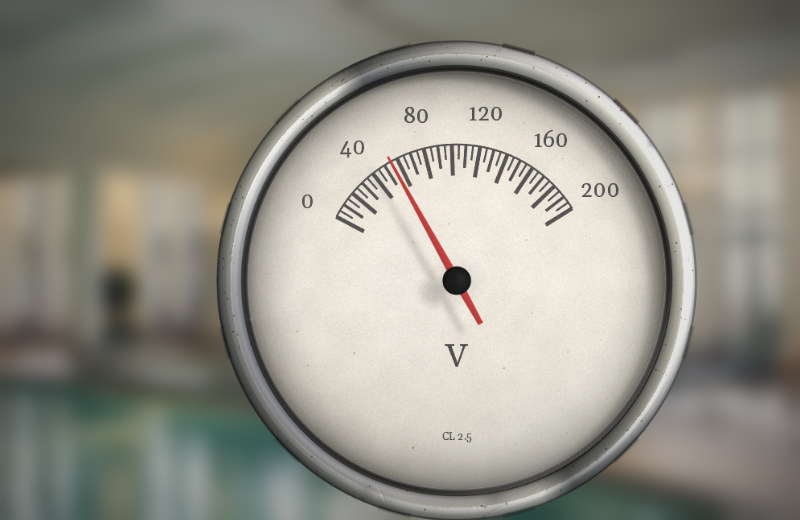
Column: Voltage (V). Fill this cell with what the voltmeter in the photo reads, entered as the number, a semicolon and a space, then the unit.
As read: 55; V
